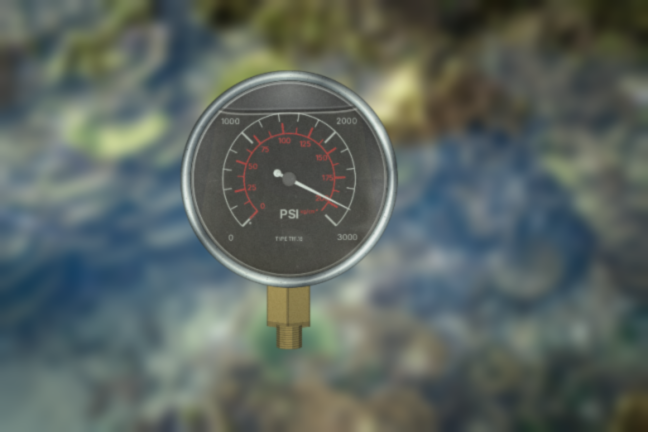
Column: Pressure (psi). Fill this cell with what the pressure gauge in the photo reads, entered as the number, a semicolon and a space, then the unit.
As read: 2800; psi
